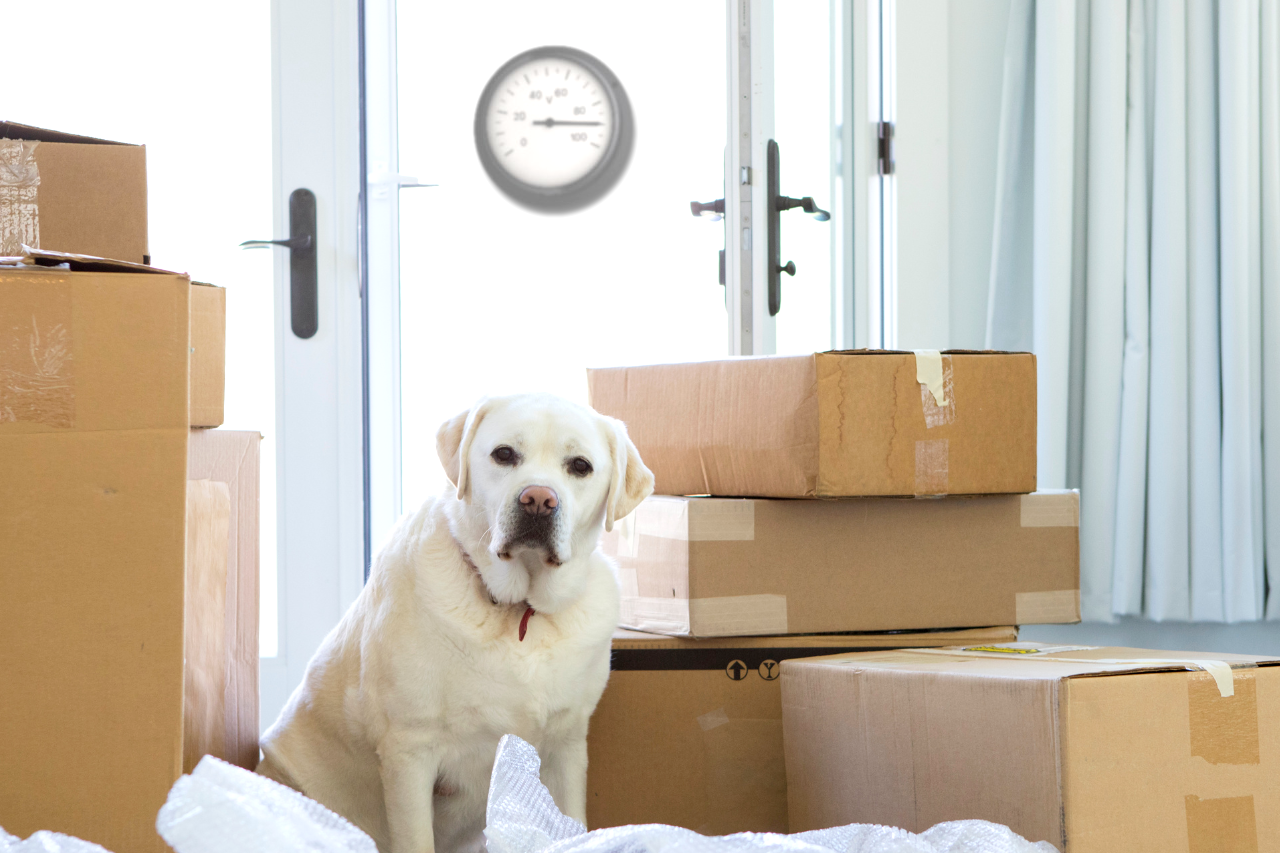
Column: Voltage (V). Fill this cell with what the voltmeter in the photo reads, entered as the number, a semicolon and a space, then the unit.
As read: 90; V
